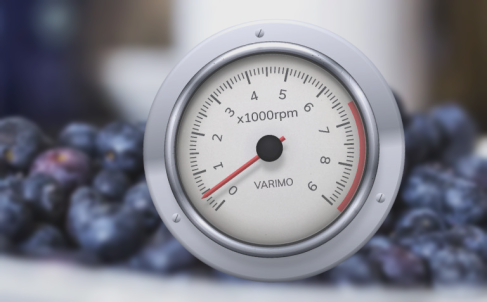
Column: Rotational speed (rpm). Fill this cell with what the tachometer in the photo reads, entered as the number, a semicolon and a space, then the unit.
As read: 400; rpm
